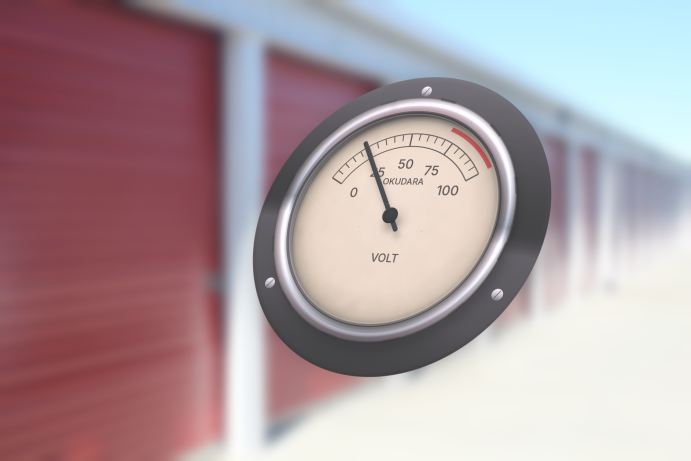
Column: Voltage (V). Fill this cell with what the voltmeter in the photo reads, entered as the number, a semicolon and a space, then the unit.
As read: 25; V
